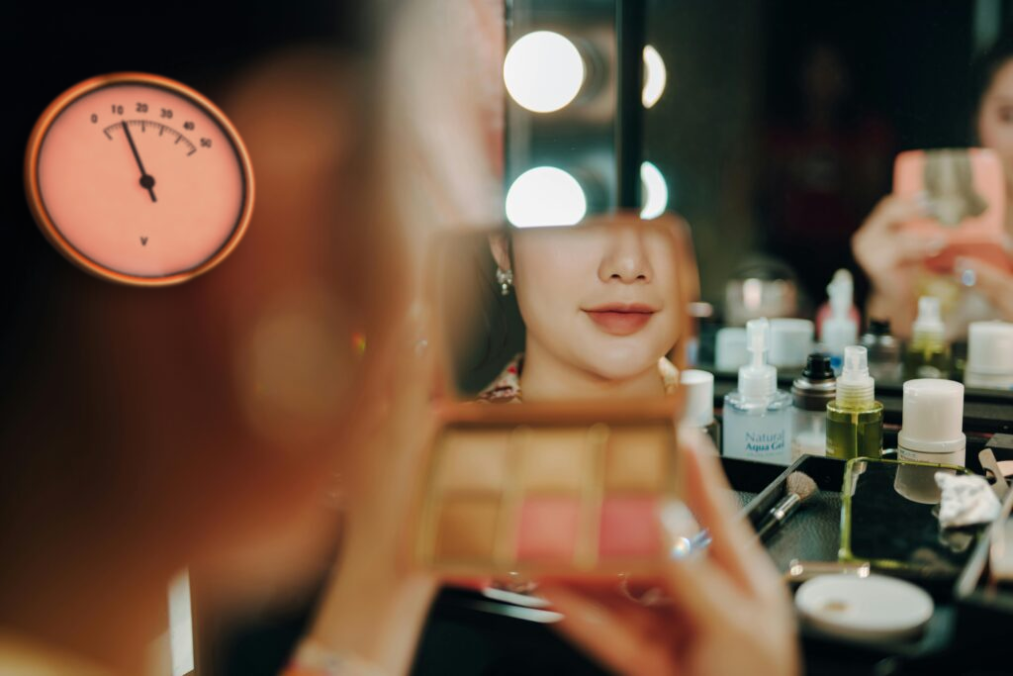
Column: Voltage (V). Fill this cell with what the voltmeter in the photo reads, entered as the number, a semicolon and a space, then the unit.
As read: 10; V
